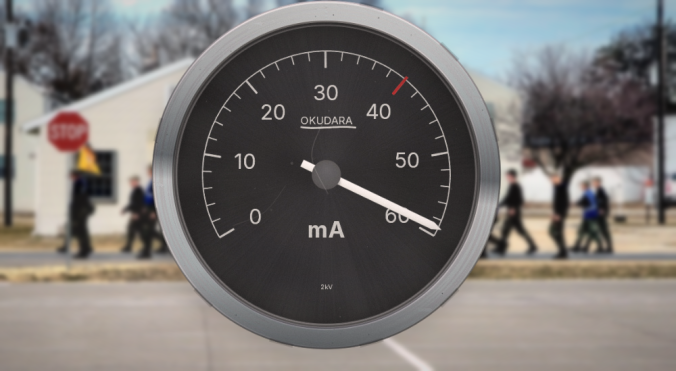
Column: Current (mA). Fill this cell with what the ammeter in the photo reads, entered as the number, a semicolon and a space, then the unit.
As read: 59; mA
